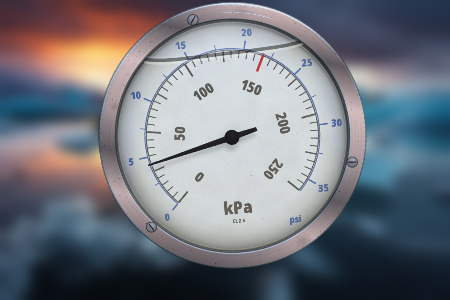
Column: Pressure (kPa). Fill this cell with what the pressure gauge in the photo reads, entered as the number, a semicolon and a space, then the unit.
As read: 30; kPa
